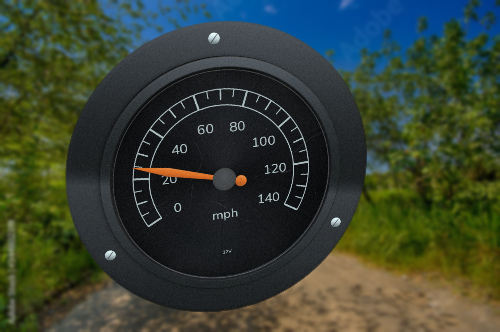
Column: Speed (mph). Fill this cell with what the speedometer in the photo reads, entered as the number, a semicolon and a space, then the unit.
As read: 25; mph
